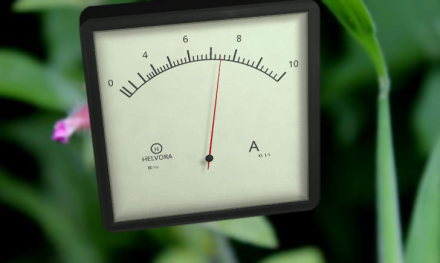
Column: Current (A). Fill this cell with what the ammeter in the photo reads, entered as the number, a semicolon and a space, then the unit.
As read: 7.4; A
